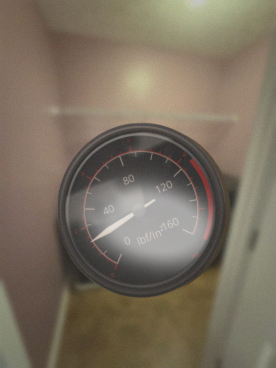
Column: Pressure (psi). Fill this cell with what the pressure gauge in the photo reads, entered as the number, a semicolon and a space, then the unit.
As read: 20; psi
